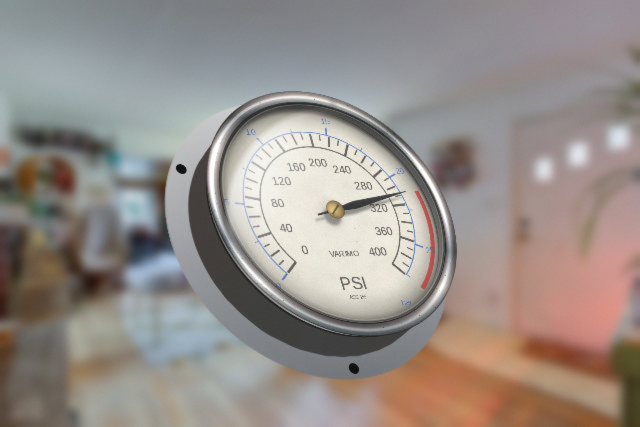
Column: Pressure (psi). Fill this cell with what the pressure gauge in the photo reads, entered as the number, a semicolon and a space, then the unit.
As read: 310; psi
